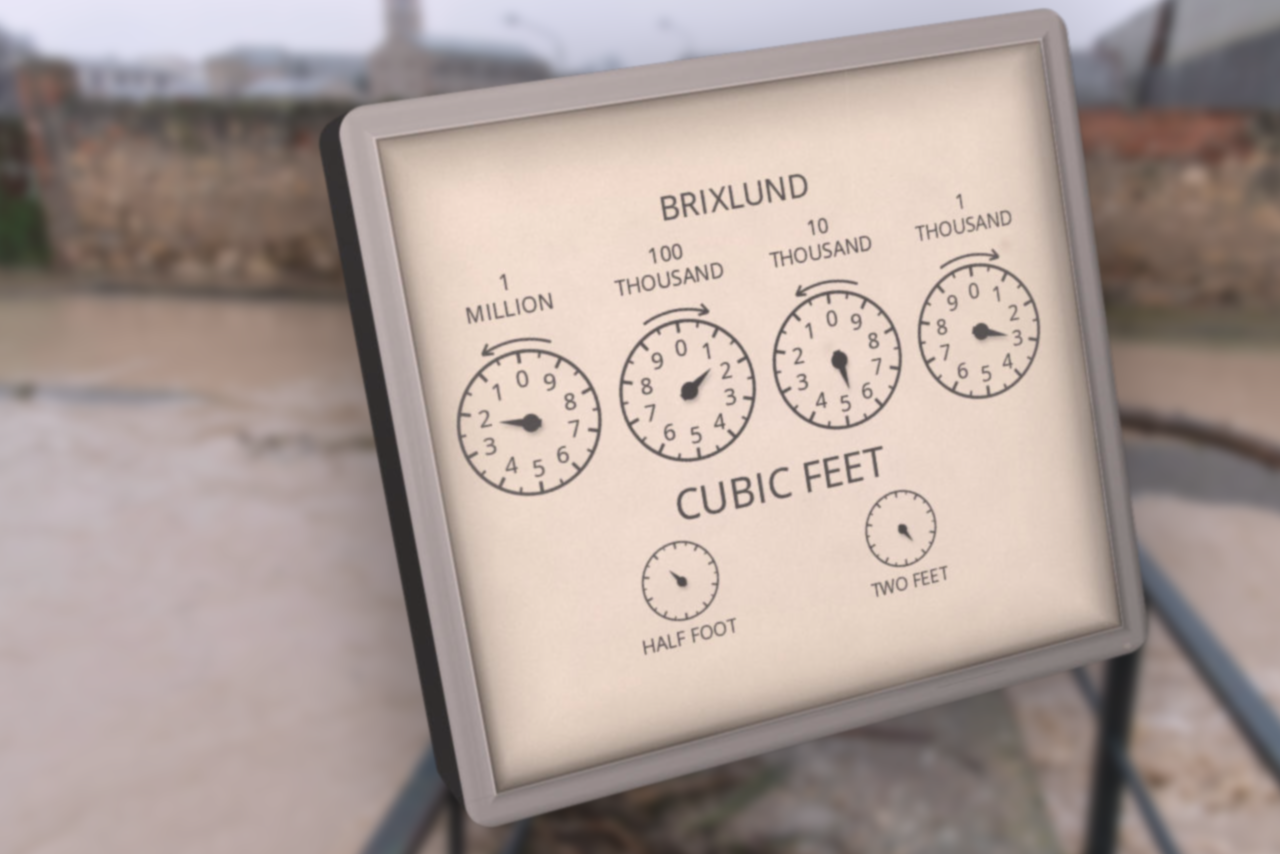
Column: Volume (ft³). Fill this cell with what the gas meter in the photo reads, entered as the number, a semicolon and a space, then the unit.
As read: 215300; ft³
